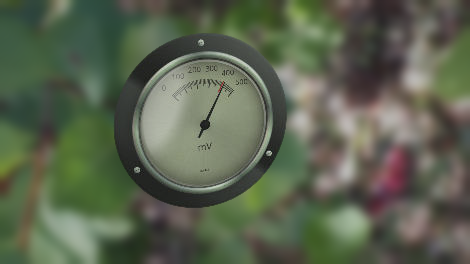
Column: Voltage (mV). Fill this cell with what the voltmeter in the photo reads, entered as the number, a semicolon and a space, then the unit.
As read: 400; mV
